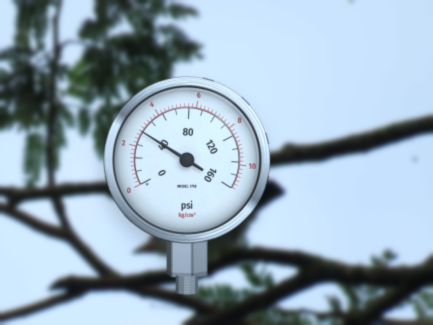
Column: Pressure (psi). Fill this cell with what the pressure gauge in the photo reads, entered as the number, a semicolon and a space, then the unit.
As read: 40; psi
